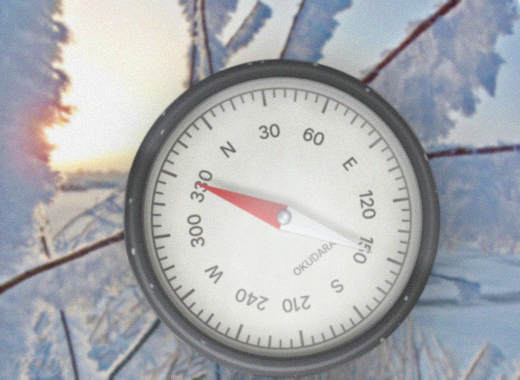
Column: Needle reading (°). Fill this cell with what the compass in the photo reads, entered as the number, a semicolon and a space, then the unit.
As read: 330; °
